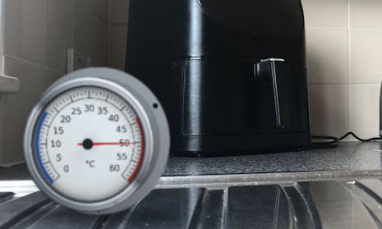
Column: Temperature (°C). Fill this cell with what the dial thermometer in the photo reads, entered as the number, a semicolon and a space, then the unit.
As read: 50; °C
